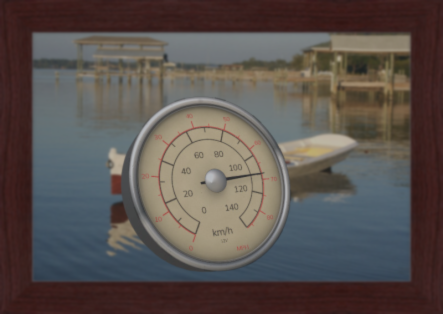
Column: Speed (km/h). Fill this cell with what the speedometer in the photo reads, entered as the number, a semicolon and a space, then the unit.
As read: 110; km/h
